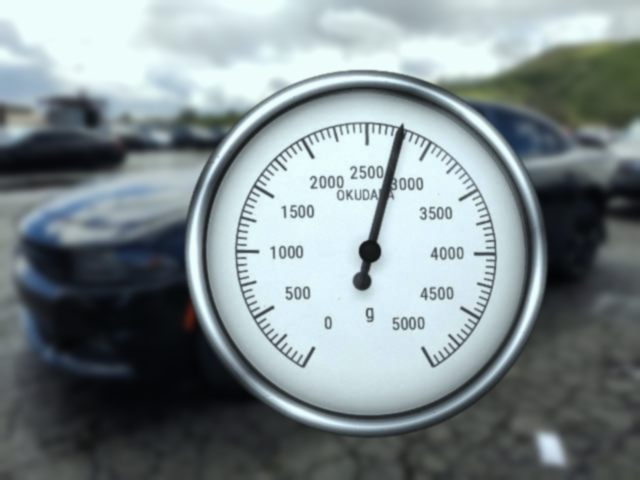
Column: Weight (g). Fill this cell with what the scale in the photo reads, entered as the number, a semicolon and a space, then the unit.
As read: 2750; g
